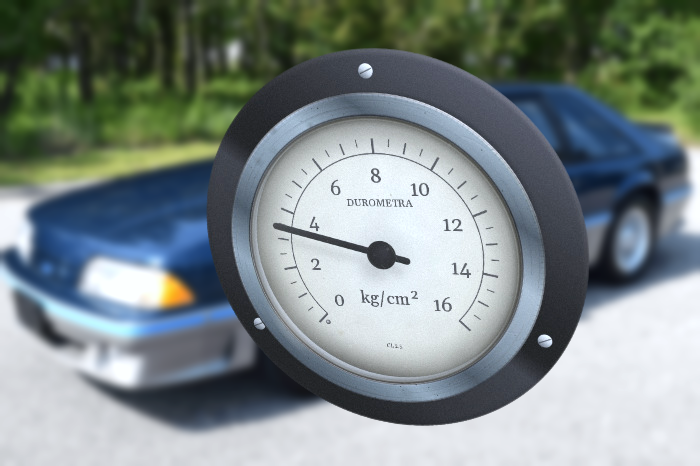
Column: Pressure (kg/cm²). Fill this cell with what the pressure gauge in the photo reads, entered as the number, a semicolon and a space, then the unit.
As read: 3.5; kg/cm²
